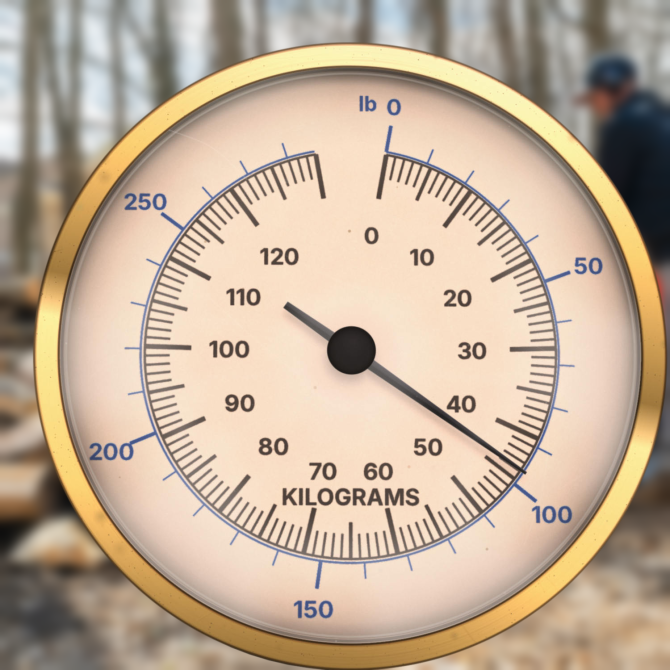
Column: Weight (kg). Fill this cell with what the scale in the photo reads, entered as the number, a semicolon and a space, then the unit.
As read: 44; kg
